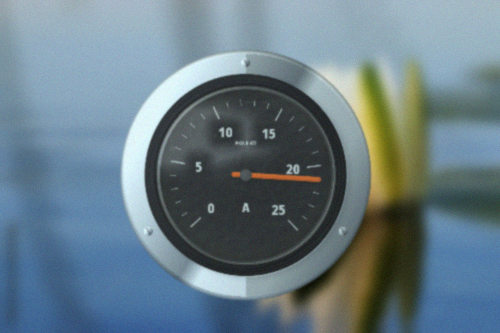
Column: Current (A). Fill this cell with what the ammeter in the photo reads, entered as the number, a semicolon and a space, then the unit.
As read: 21; A
